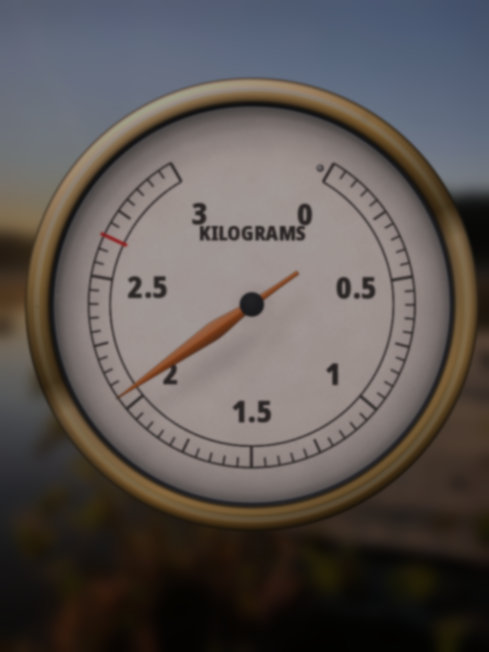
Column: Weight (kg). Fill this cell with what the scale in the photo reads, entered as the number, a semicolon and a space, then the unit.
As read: 2.05; kg
